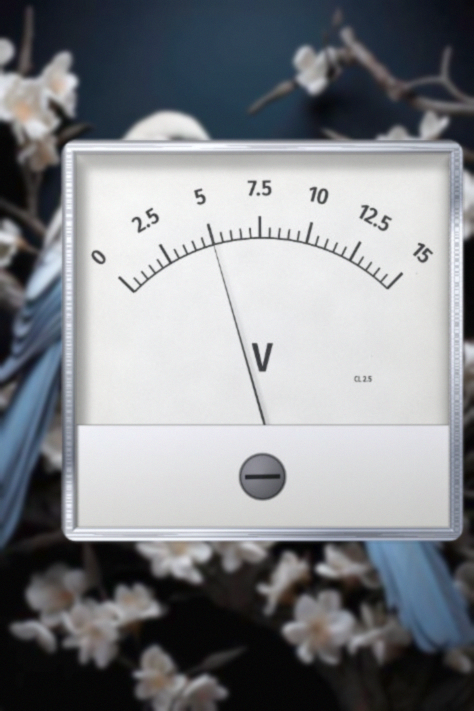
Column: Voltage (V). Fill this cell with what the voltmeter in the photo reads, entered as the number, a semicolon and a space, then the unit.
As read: 5; V
